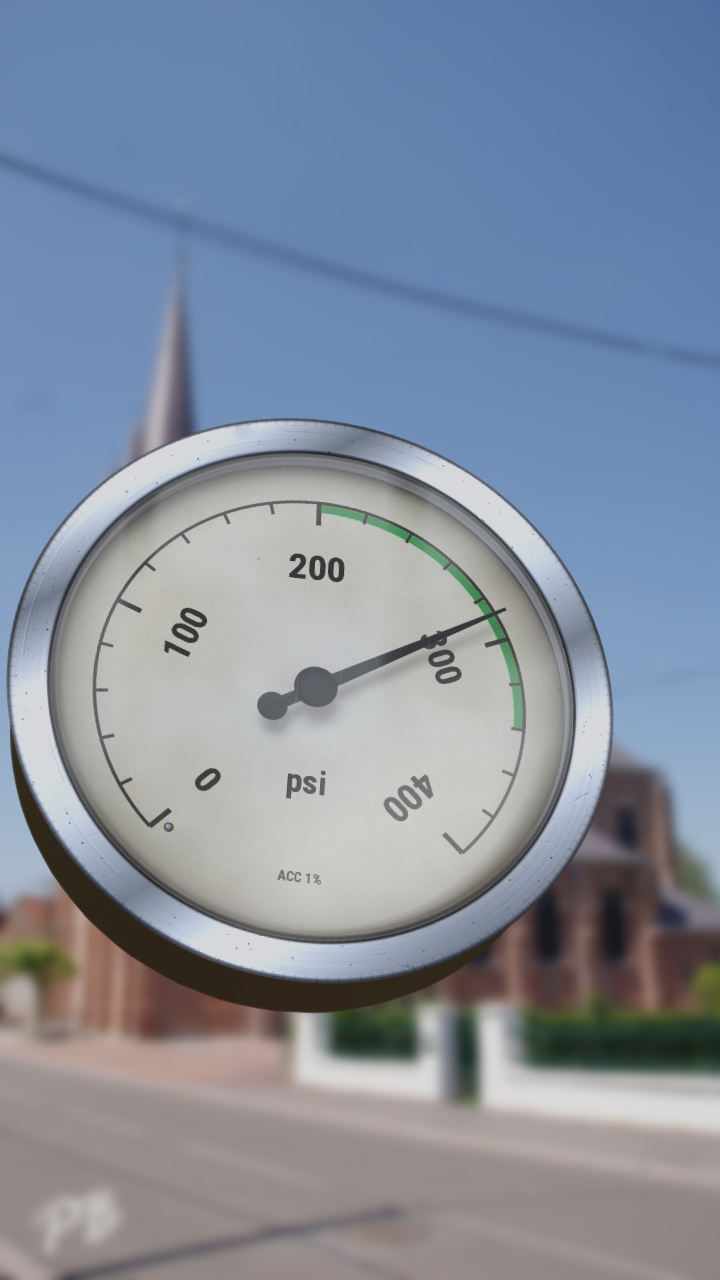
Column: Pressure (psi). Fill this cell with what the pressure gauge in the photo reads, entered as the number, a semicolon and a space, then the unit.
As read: 290; psi
